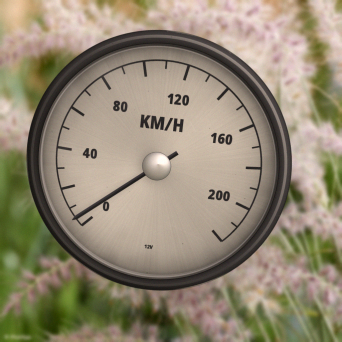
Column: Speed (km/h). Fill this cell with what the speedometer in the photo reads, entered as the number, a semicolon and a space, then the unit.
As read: 5; km/h
